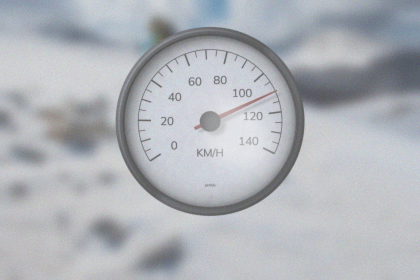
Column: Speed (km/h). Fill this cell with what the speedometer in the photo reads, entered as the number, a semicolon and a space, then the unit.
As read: 110; km/h
